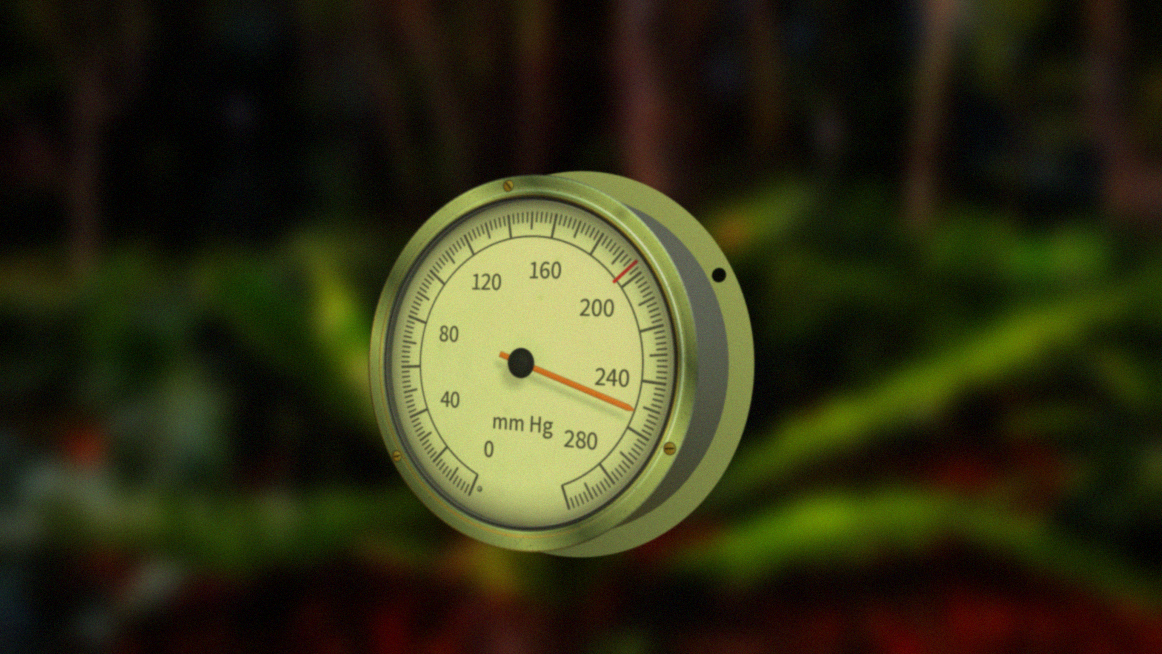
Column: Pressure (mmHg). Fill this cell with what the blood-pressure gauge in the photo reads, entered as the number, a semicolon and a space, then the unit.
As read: 252; mmHg
